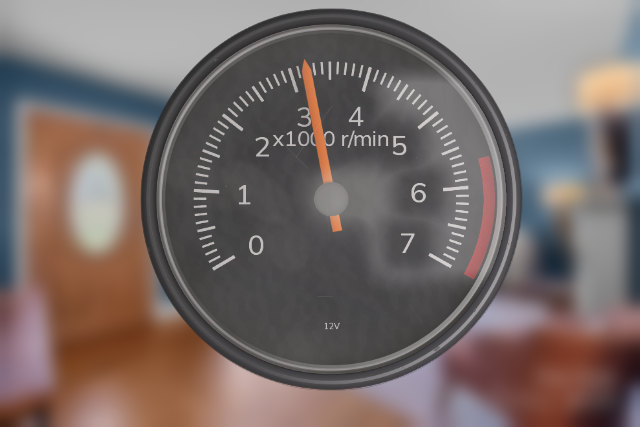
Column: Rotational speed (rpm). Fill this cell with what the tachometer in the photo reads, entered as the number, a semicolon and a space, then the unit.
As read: 3200; rpm
